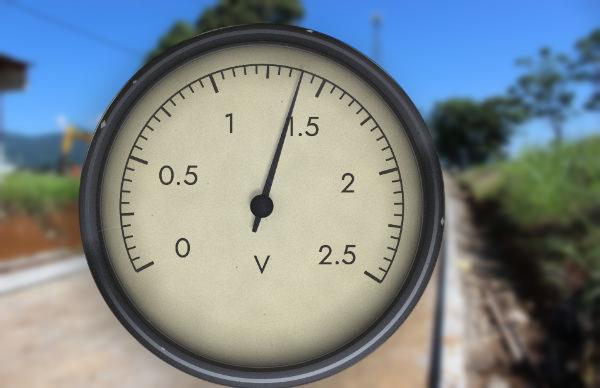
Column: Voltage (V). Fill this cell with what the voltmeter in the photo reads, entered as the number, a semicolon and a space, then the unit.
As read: 1.4; V
